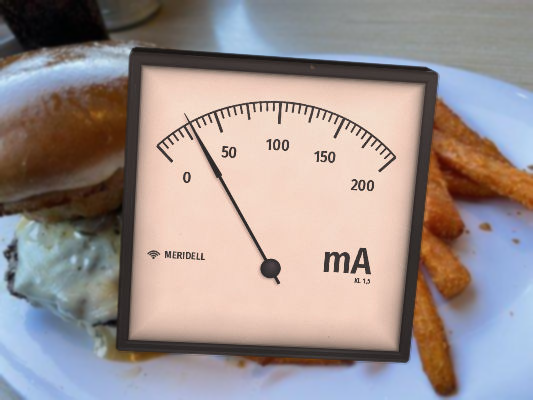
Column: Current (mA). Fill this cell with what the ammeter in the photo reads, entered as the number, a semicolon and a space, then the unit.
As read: 30; mA
